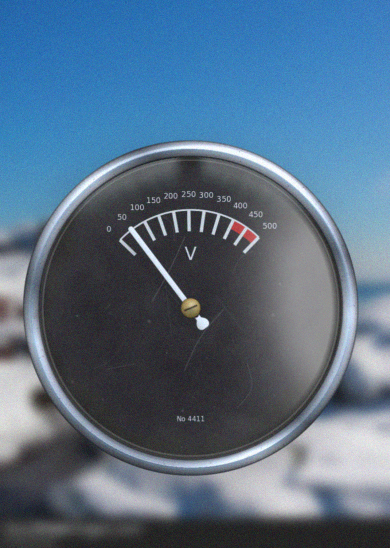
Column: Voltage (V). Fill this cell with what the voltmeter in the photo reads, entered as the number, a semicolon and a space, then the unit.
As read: 50; V
